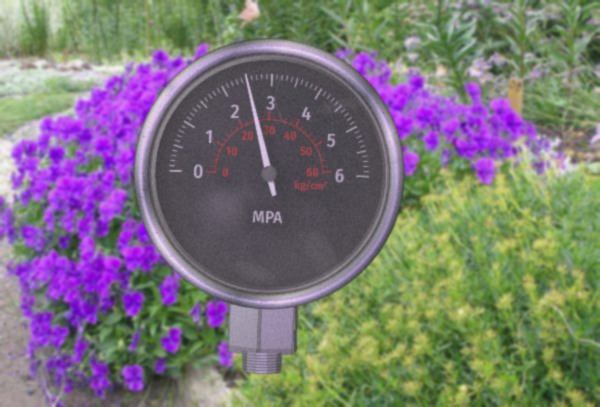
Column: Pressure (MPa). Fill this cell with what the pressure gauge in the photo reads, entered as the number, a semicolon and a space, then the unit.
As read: 2.5; MPa
